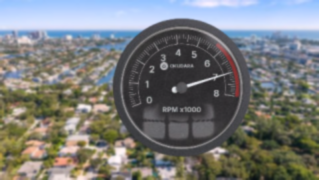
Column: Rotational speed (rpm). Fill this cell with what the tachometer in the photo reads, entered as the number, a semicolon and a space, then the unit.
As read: 7000; rpm
